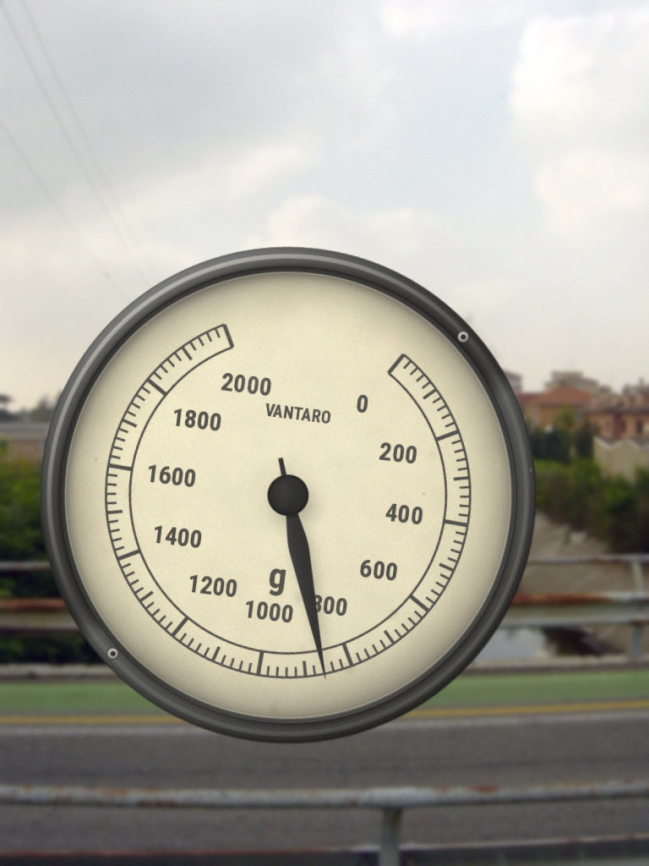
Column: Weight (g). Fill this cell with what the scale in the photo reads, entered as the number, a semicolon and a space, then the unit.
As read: 860; g
